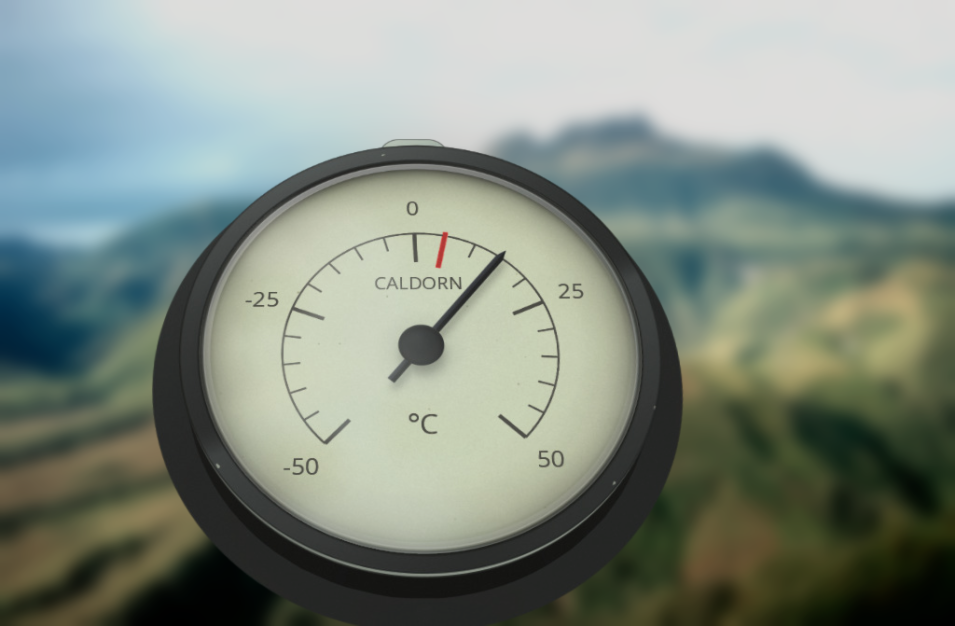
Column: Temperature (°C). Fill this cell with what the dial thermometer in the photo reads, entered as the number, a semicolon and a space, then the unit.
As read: 15; °C
